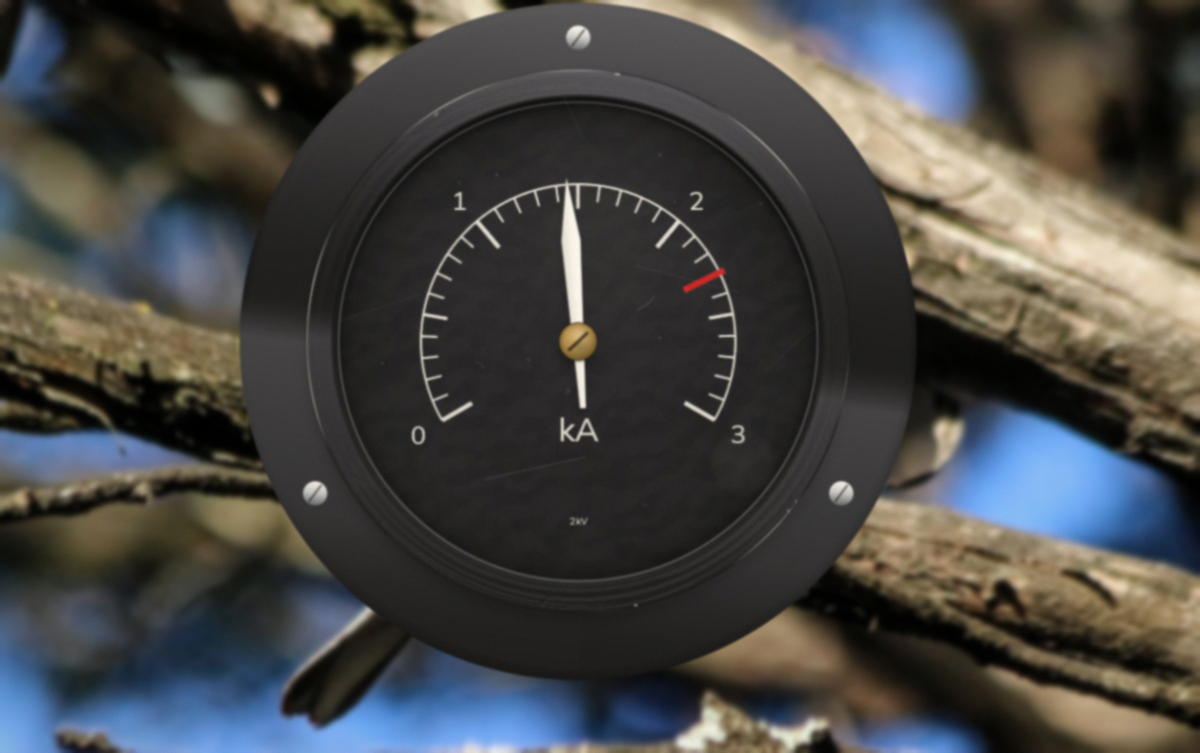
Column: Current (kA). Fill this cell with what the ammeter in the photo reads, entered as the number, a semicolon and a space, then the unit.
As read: 1.45; kA
